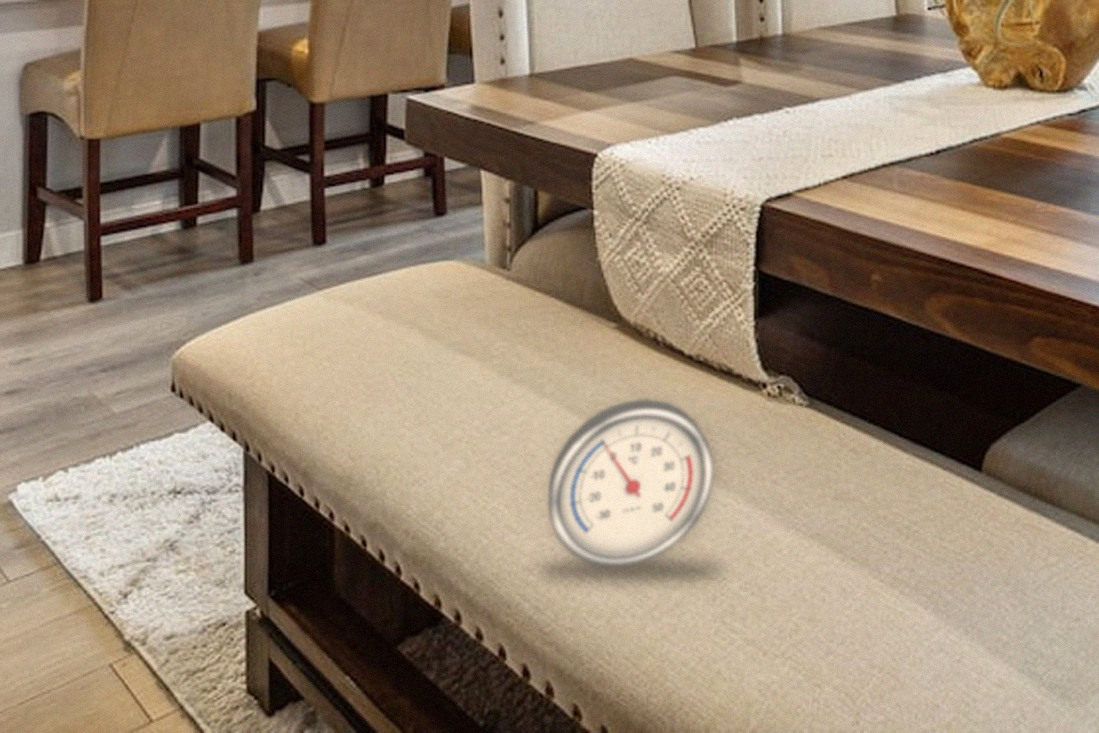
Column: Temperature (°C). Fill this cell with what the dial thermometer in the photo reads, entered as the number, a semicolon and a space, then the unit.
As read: 0; °C
